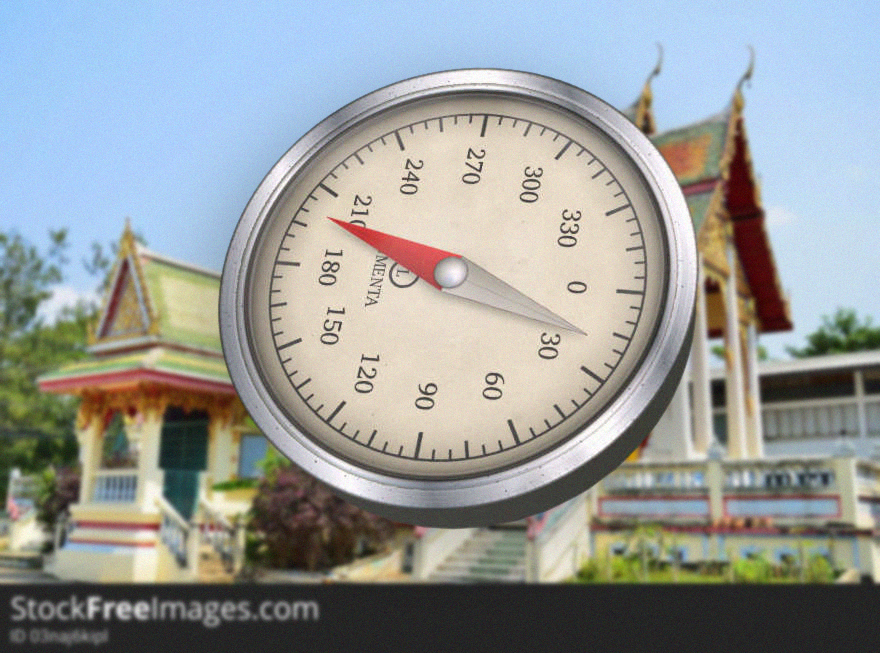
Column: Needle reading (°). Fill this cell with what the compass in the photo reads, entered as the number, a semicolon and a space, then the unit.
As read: 200; °
